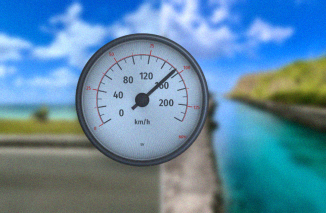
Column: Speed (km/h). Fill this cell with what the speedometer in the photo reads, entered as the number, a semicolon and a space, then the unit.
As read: 155; km/h
